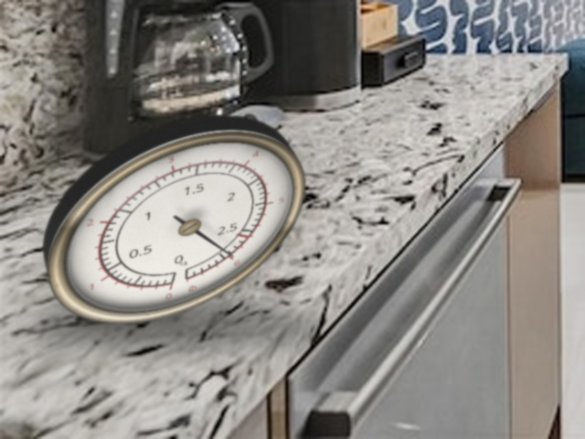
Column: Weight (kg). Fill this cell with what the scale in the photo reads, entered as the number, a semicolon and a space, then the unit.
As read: 2.7; kg
